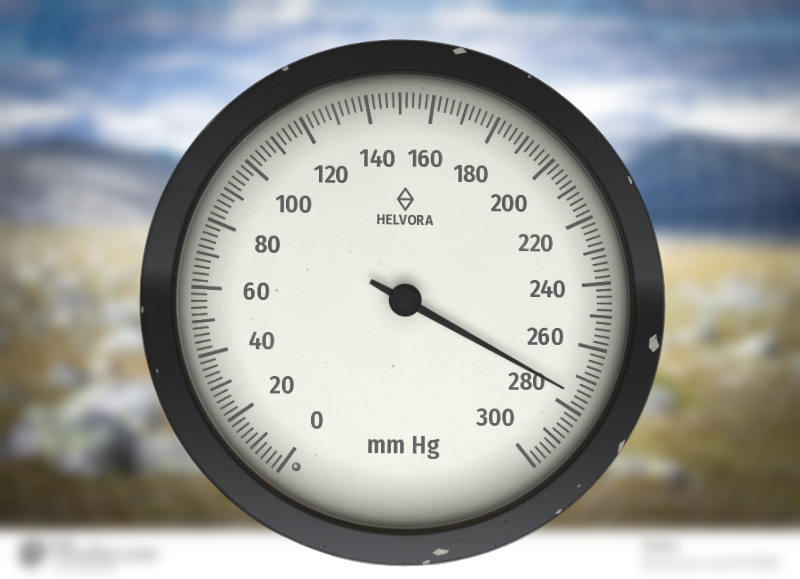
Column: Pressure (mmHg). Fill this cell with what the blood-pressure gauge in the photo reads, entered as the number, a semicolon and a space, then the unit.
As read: 276; mmHg
